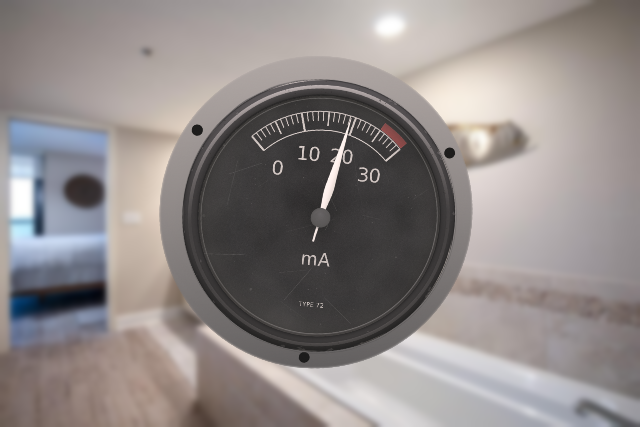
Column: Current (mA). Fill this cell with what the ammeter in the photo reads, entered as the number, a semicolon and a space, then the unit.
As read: 19; mA
